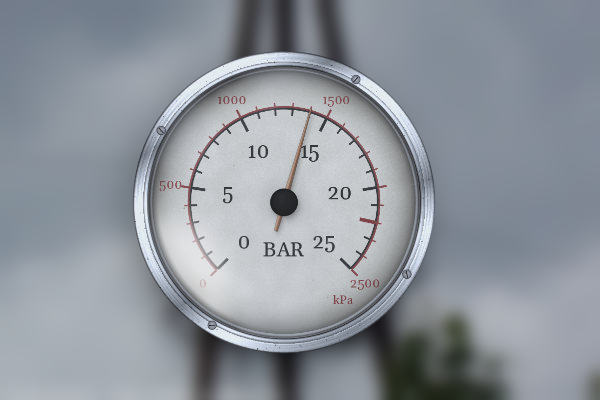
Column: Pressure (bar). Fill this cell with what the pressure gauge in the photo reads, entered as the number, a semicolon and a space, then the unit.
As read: 14; bar
